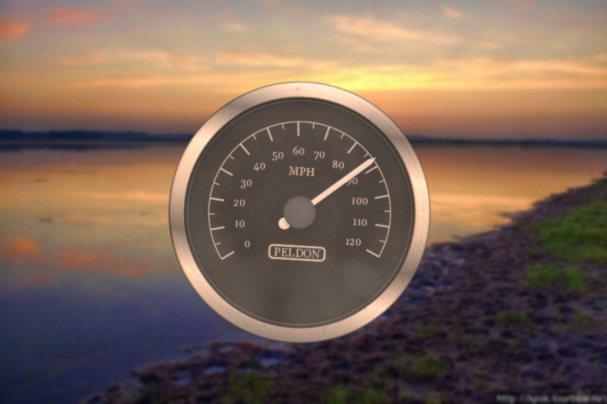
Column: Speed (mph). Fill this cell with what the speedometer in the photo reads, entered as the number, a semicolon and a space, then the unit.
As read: 87.5; mph
